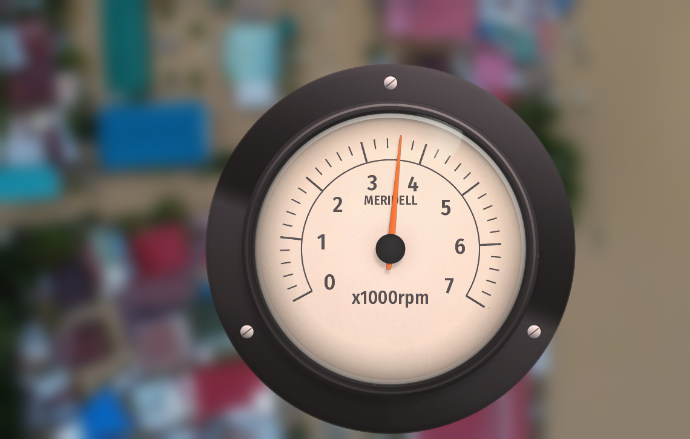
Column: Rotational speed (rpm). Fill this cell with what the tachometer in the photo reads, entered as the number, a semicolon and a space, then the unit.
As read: 3600; rpm
